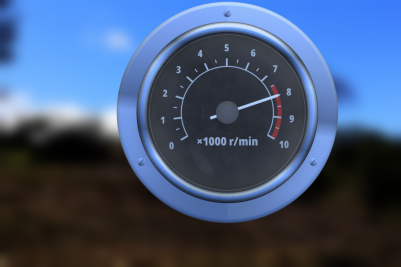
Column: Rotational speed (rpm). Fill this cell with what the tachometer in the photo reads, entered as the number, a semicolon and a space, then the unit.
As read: 8000; rpm
